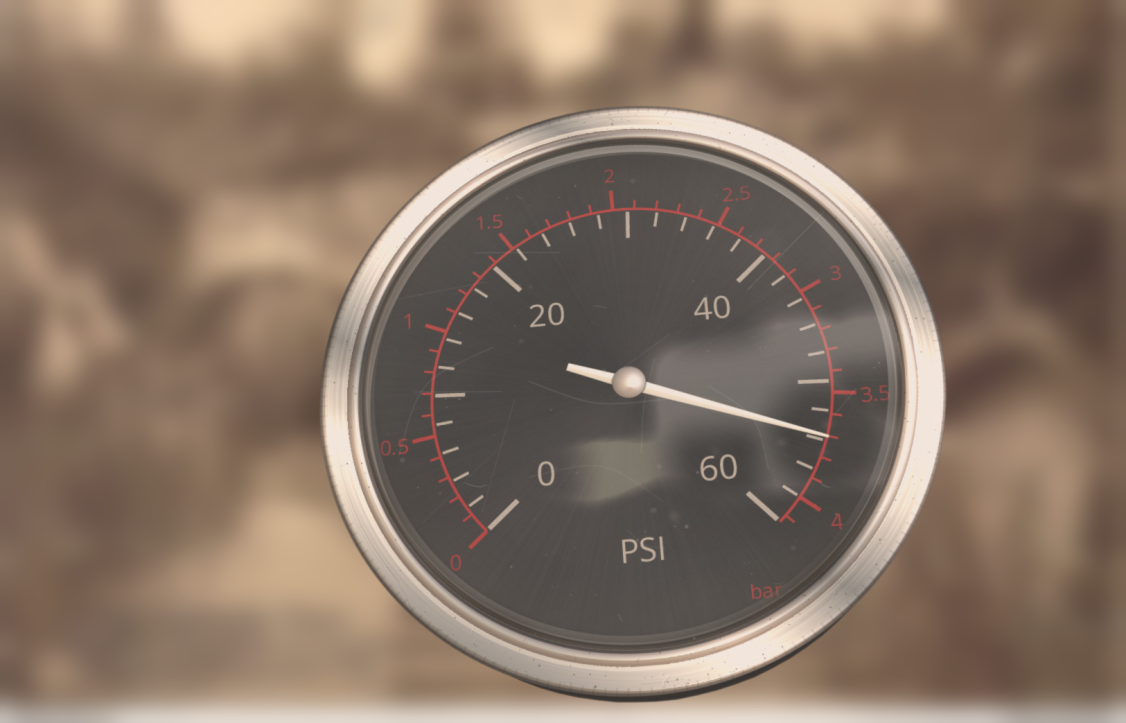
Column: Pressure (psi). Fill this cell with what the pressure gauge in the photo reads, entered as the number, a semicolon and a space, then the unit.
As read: 54; psi
